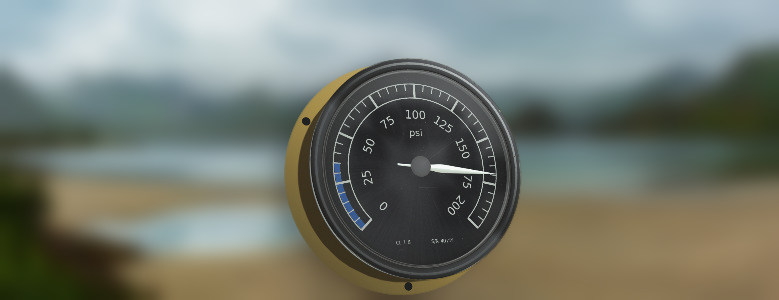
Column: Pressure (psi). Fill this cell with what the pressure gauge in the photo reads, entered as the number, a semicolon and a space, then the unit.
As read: 170; psi
